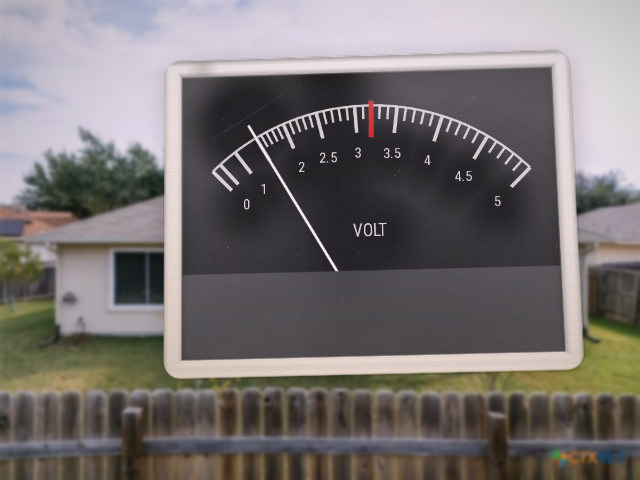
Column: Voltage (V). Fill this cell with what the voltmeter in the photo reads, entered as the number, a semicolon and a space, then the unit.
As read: 1.5; V
